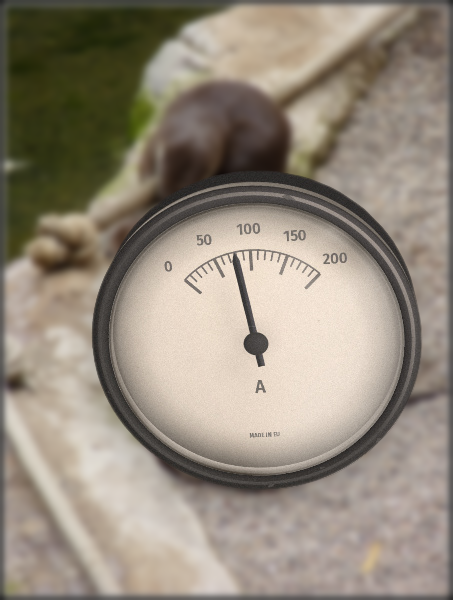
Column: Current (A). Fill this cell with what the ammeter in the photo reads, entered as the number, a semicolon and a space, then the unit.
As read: 80; A
